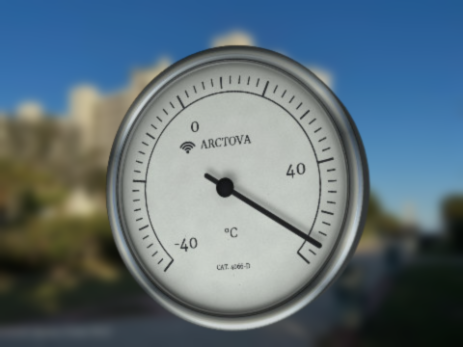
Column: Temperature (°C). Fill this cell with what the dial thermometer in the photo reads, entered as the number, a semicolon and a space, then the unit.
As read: 56; °C
